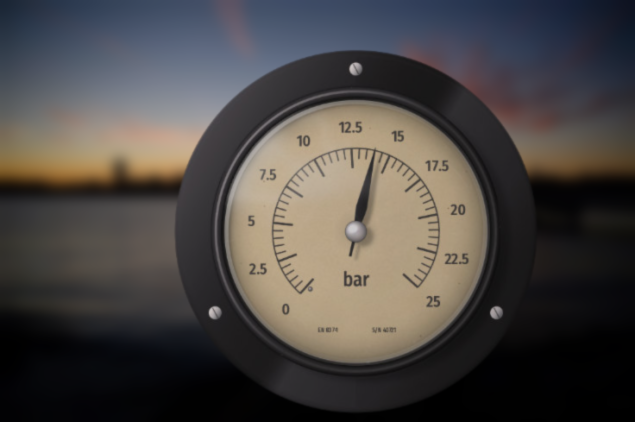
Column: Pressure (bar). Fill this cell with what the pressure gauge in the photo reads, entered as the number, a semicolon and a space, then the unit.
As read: 14; bar
